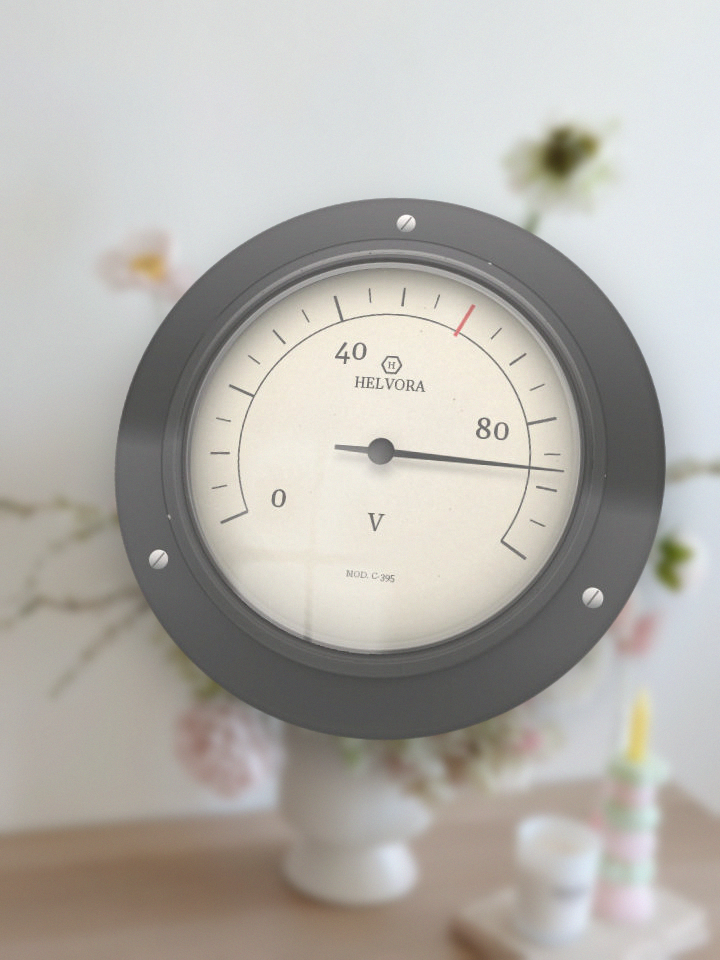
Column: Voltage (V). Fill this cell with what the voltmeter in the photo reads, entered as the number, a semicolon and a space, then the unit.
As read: 87.5; V
